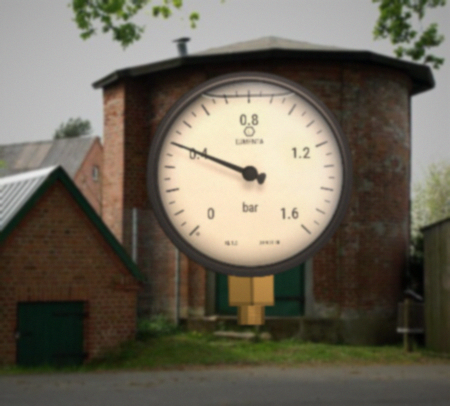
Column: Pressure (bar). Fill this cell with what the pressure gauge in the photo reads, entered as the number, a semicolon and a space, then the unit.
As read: 0.4; bar
